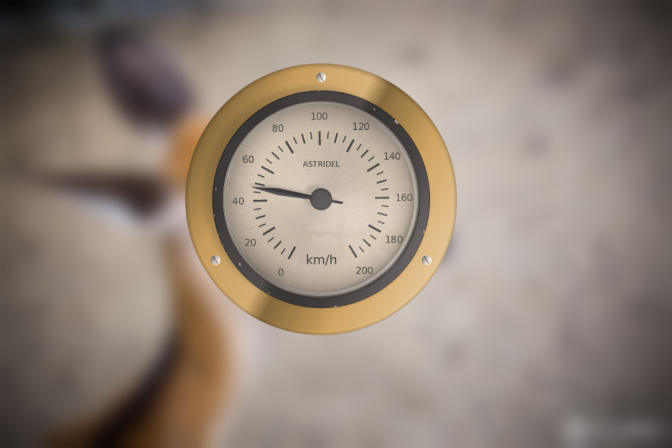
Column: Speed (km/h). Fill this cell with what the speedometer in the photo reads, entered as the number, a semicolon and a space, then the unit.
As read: 47.5; km/h
